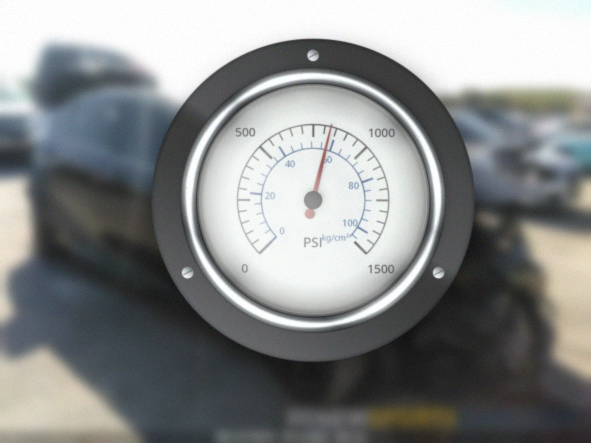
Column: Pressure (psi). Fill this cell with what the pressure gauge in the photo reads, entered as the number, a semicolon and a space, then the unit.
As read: 825; psi
